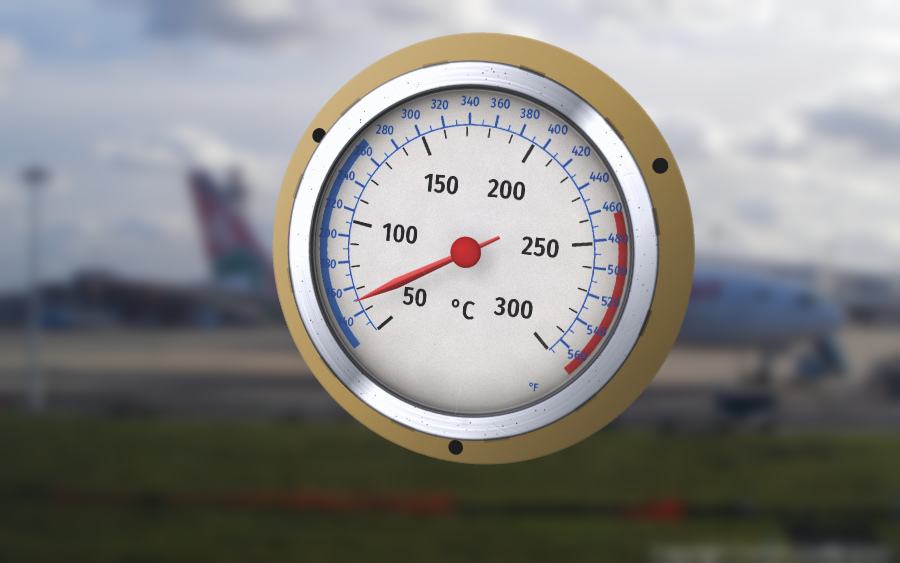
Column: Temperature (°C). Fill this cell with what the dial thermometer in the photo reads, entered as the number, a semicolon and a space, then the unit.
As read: 65; °C
